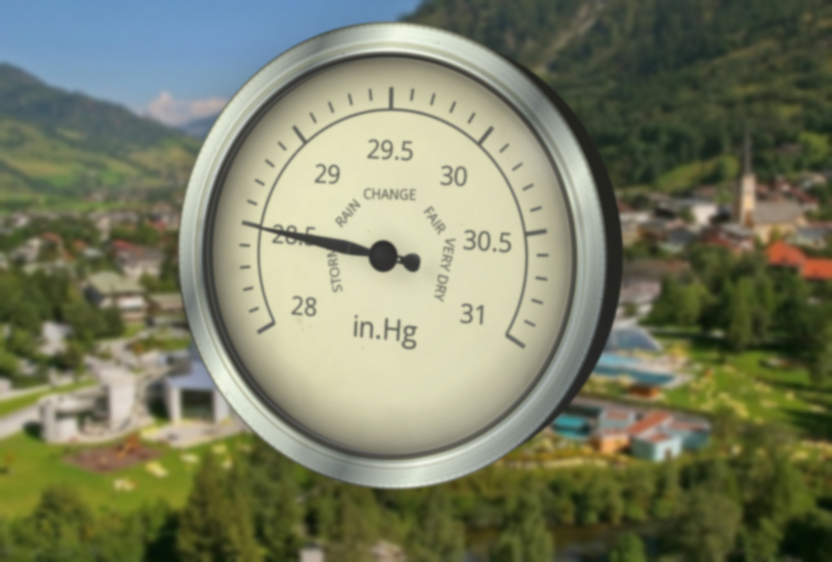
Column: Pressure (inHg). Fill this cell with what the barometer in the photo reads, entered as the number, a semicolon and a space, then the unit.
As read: 28.5; inHg
